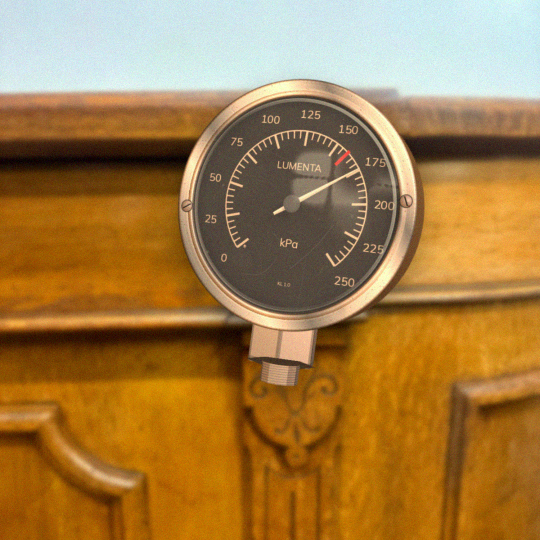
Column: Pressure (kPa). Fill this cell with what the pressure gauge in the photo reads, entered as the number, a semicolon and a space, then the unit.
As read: 175; kPa
